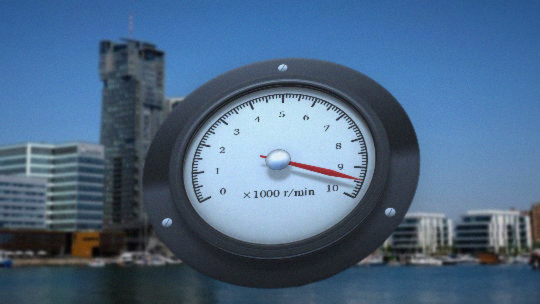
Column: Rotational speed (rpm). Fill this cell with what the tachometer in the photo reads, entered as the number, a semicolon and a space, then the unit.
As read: 9500; rpm
